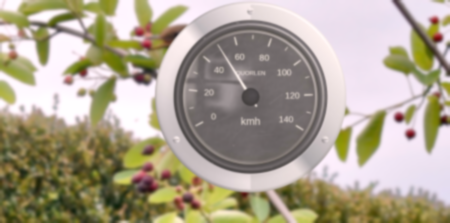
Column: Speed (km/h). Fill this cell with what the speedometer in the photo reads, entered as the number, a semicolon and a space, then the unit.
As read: 50; km/h
